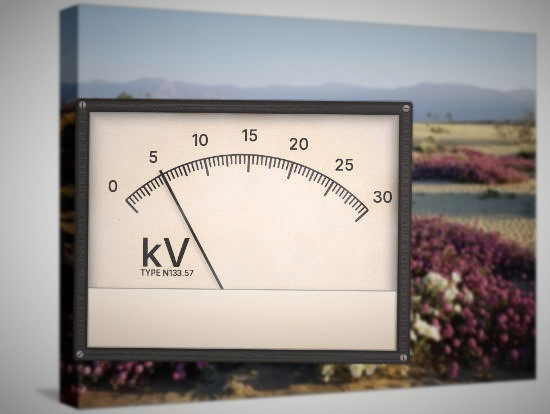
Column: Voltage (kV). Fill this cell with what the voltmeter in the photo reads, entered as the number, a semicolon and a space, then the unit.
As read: 5; kV
